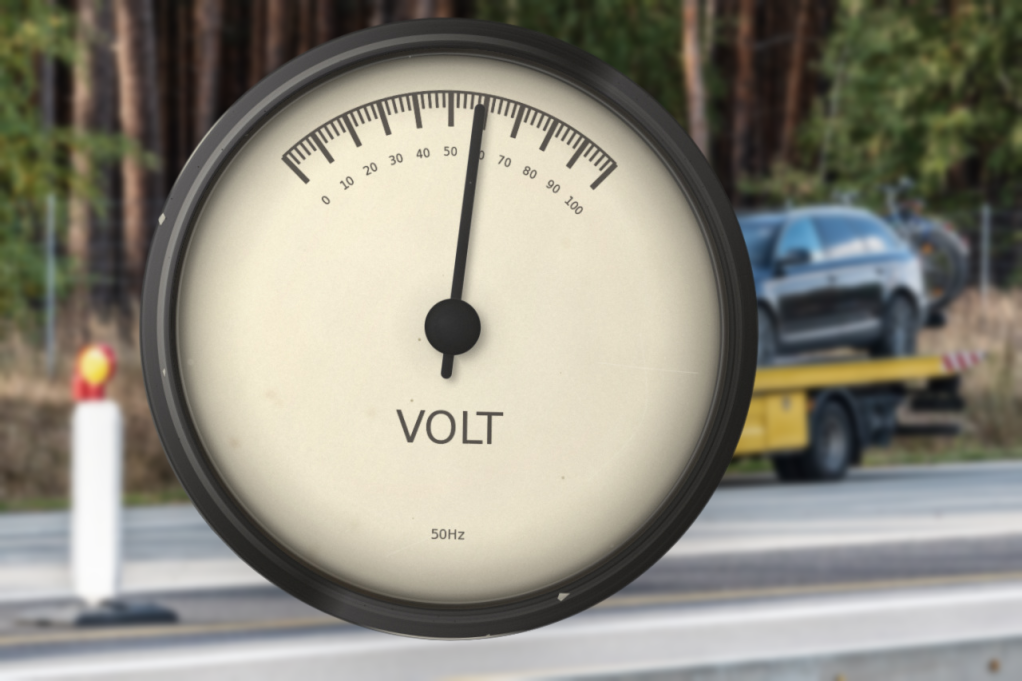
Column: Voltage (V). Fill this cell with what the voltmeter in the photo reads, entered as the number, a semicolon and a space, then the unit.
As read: 58; V
